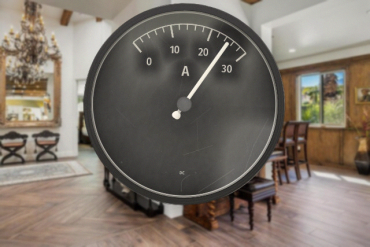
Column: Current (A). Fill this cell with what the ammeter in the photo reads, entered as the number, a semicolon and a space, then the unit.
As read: 25; A
